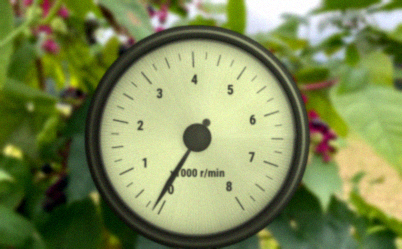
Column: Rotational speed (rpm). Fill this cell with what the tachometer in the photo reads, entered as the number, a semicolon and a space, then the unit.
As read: 125; rpm
